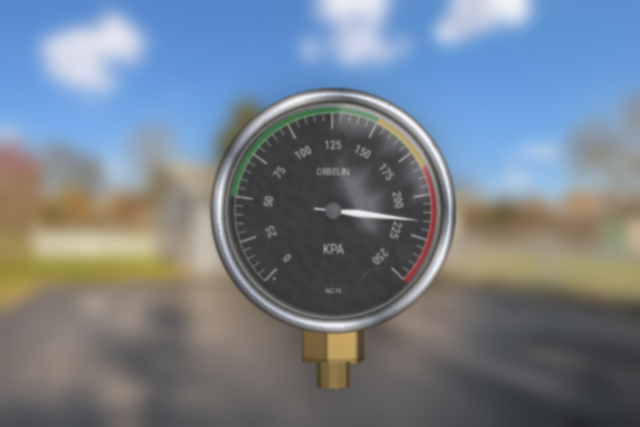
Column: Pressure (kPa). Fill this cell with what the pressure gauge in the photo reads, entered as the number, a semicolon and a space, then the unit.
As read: 215; kPa
